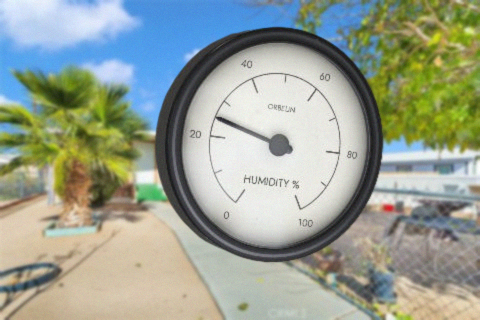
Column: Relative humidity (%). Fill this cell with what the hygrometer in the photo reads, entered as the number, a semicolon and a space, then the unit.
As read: 25; %
